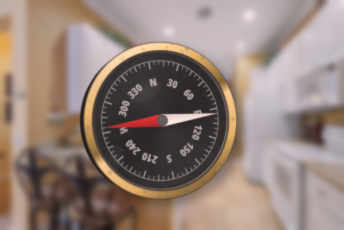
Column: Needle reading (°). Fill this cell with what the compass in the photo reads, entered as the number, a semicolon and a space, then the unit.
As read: 275; °
